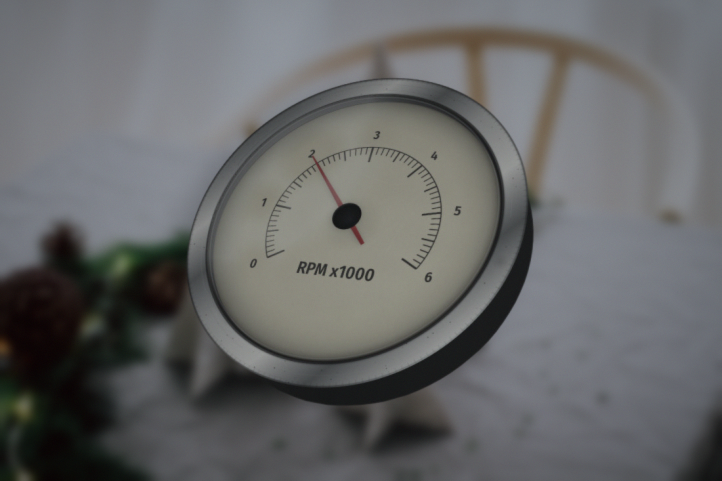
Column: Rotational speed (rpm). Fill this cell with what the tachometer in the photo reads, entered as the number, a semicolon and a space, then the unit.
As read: 2000; rpm
